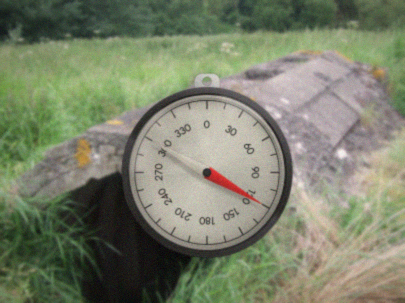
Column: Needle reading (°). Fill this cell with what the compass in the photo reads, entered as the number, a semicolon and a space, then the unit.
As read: 120; °
